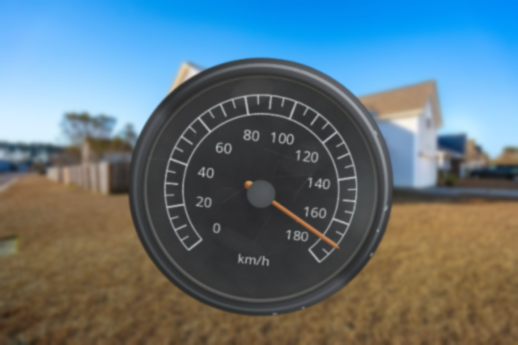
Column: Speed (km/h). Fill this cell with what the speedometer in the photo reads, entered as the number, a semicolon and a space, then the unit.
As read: 170; km/h
